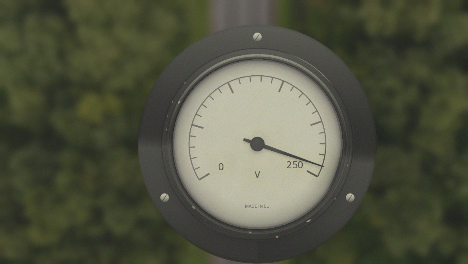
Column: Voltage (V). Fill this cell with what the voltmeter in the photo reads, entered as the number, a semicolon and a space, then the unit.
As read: 240; V
